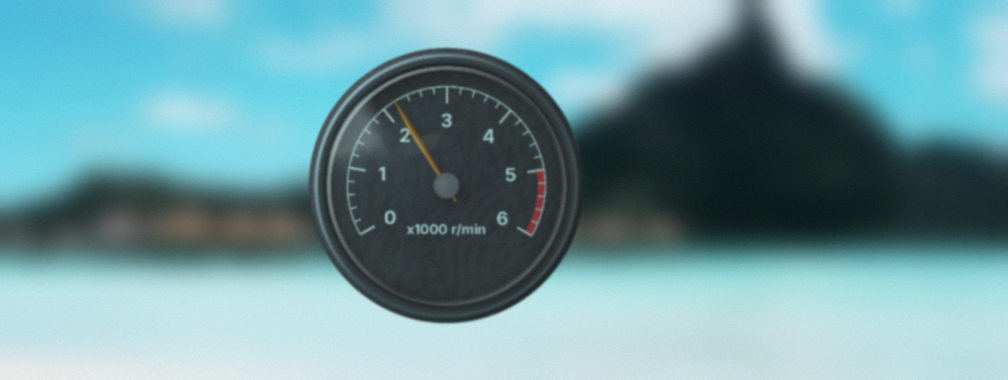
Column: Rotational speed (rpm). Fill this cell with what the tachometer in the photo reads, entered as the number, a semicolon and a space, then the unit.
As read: 2200; rpm
